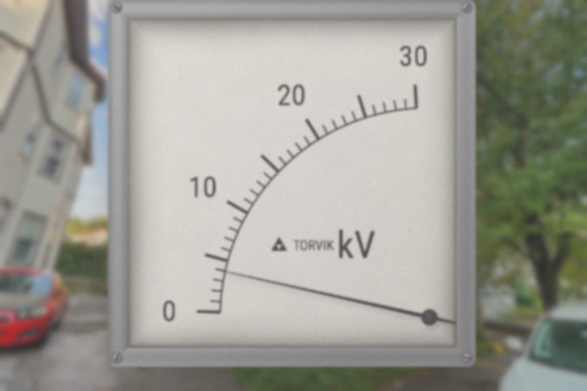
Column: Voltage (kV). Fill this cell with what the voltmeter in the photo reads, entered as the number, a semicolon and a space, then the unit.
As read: 4; kV
